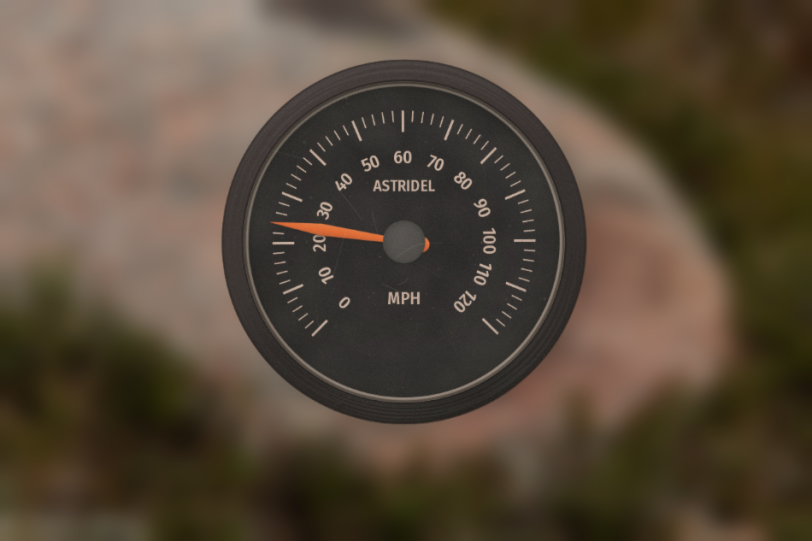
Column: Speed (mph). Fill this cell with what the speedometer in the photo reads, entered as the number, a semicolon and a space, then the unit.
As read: 24; mph
